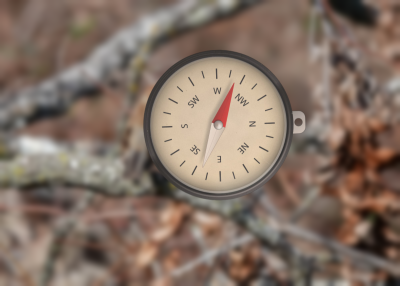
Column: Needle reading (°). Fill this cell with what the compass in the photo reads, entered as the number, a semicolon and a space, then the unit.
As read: 292.5; °
